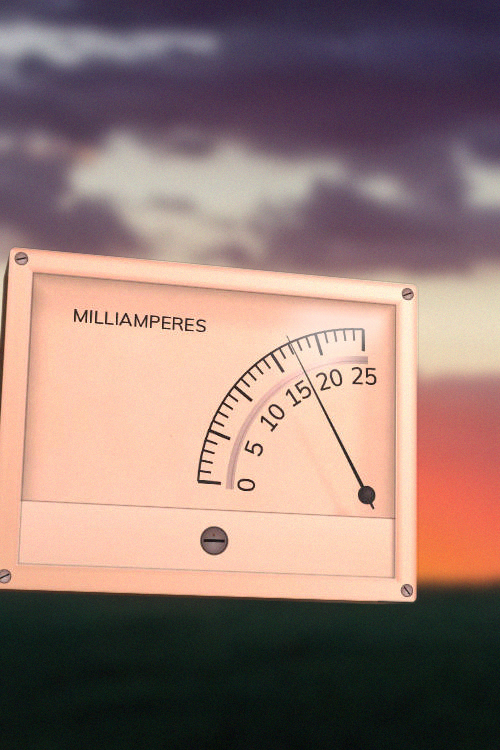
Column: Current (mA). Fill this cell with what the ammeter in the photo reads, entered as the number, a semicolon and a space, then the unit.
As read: 17; mA
